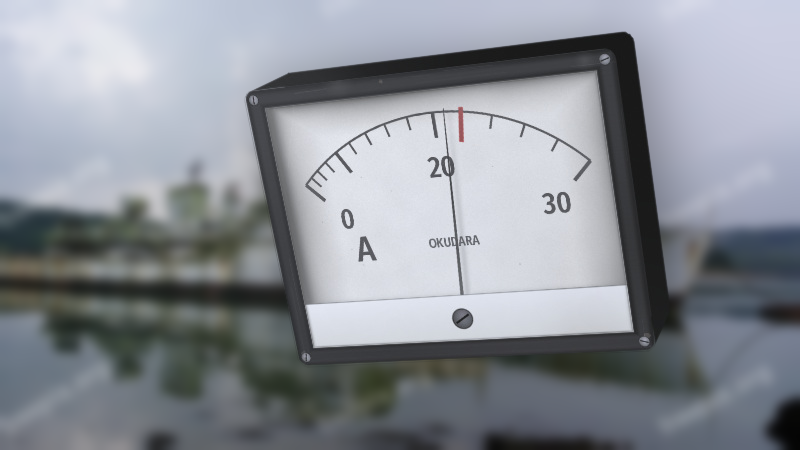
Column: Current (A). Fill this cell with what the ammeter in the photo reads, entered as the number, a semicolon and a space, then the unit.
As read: 21; A
